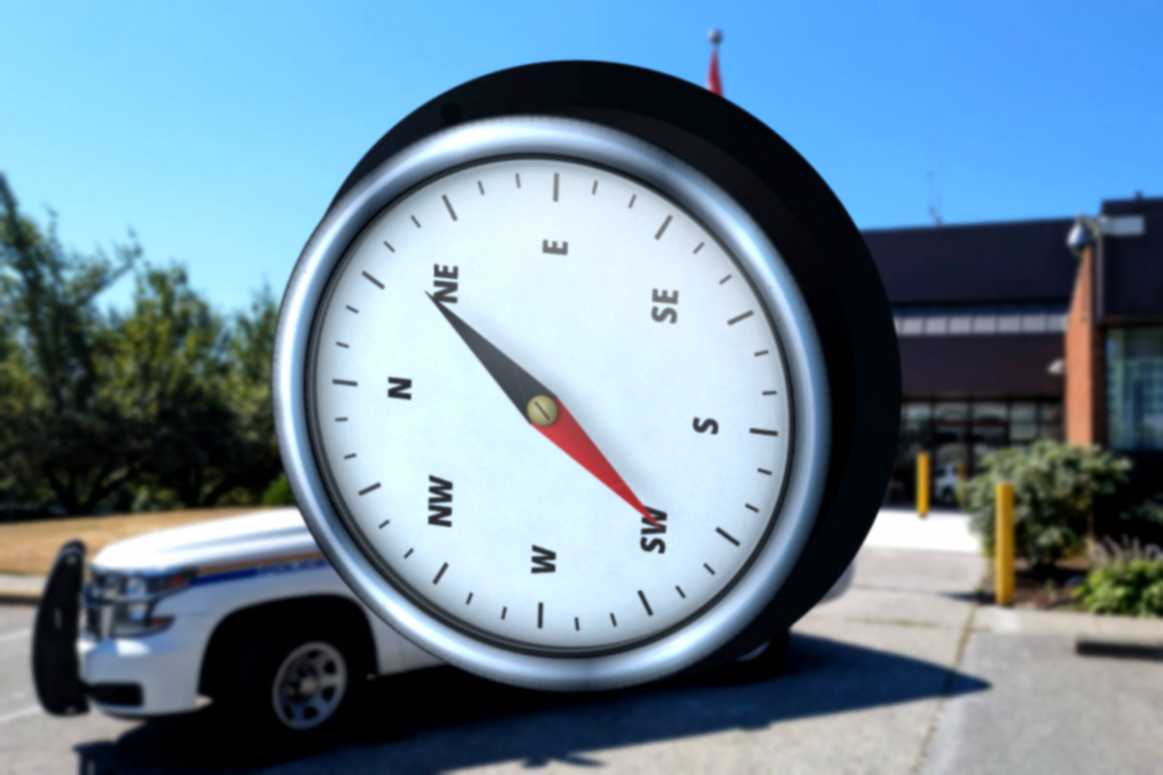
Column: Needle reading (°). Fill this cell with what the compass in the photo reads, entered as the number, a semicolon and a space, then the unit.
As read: 220; °
